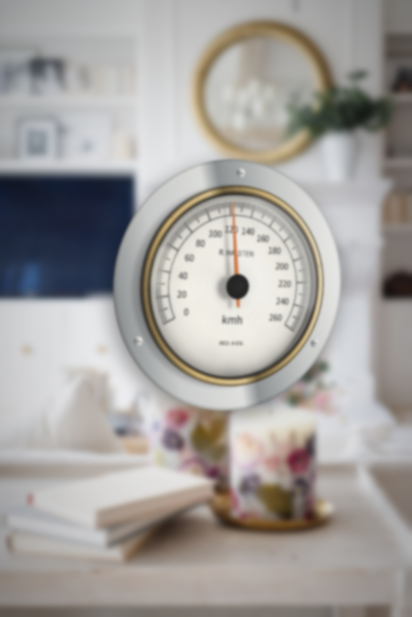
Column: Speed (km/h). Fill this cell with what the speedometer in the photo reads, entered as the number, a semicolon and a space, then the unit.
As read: 120; km/h
